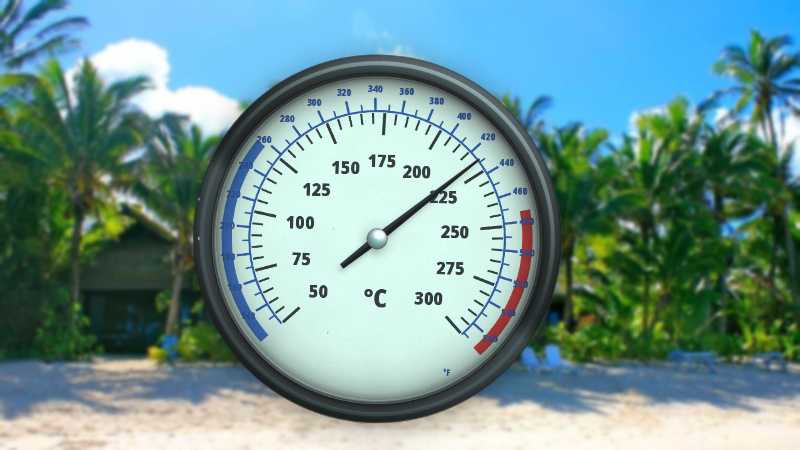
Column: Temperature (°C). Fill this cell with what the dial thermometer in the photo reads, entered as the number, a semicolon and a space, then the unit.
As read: 220; °C
